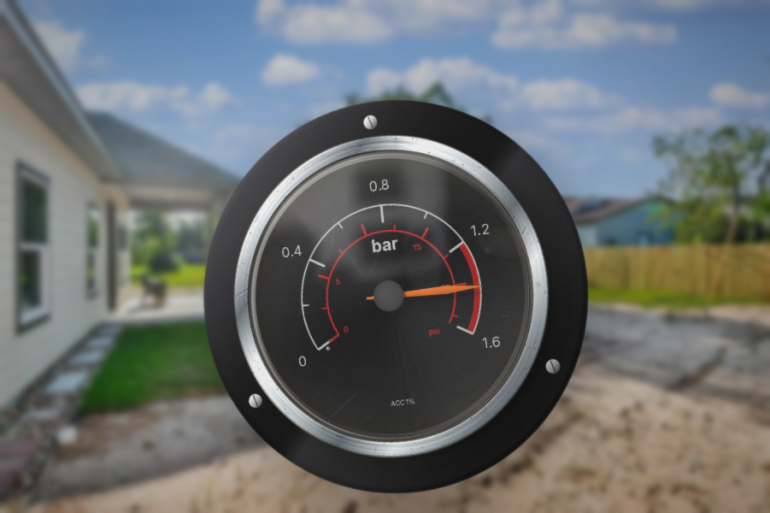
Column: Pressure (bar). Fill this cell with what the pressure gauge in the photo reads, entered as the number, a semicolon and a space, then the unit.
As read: 1.4; bar
